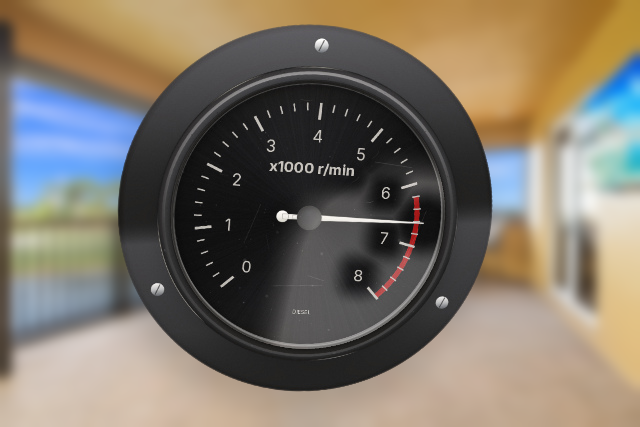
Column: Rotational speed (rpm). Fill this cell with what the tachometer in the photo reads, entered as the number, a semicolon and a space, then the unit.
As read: 6600; rpm
